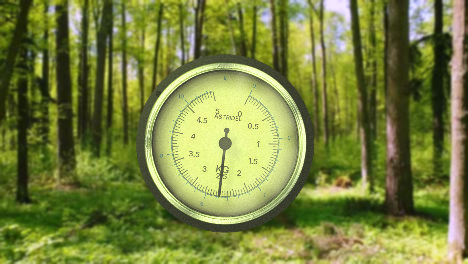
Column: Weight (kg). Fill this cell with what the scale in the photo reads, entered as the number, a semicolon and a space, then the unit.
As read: 2.5; kg
